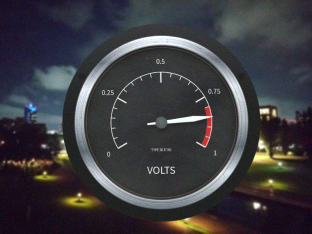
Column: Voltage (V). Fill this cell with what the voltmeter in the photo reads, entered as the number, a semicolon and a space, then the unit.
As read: 0.85; V
